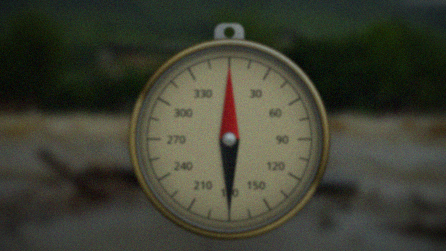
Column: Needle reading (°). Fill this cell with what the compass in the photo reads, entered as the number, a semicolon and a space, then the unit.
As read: 0; °
